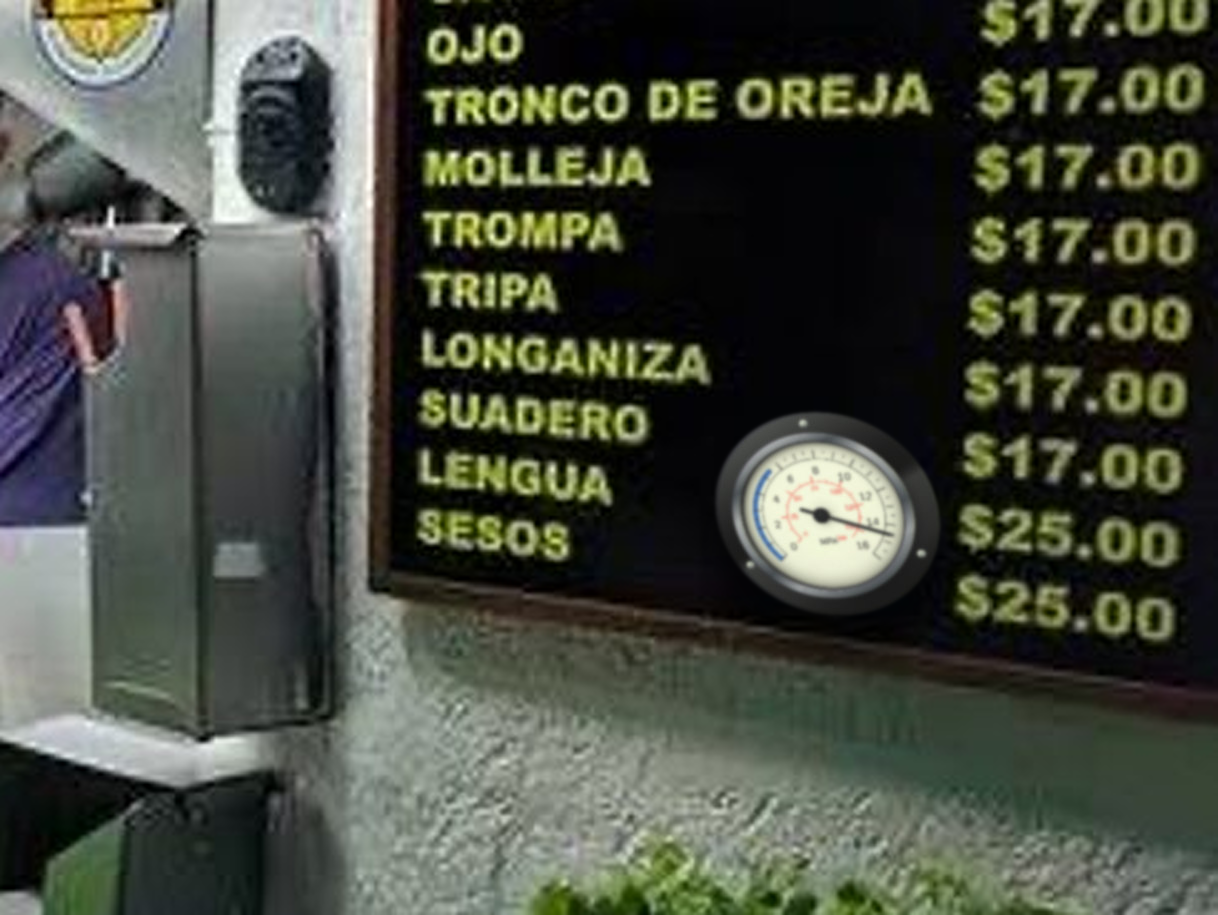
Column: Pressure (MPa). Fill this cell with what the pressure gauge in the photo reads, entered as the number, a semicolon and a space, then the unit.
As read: 14.5; MPa
